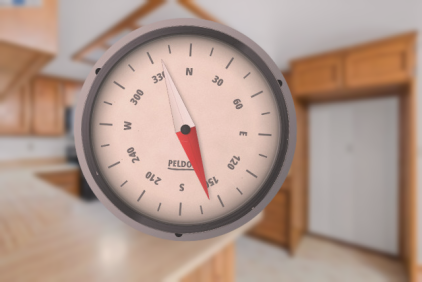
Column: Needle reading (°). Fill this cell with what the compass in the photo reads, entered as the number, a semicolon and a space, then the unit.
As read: 157.5; °
